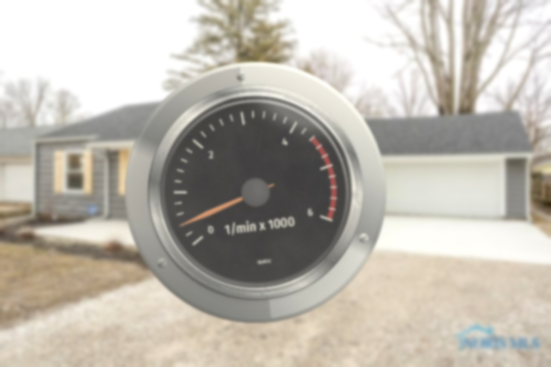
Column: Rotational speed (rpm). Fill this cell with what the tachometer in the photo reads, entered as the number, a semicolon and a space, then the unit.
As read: 400; rpm
